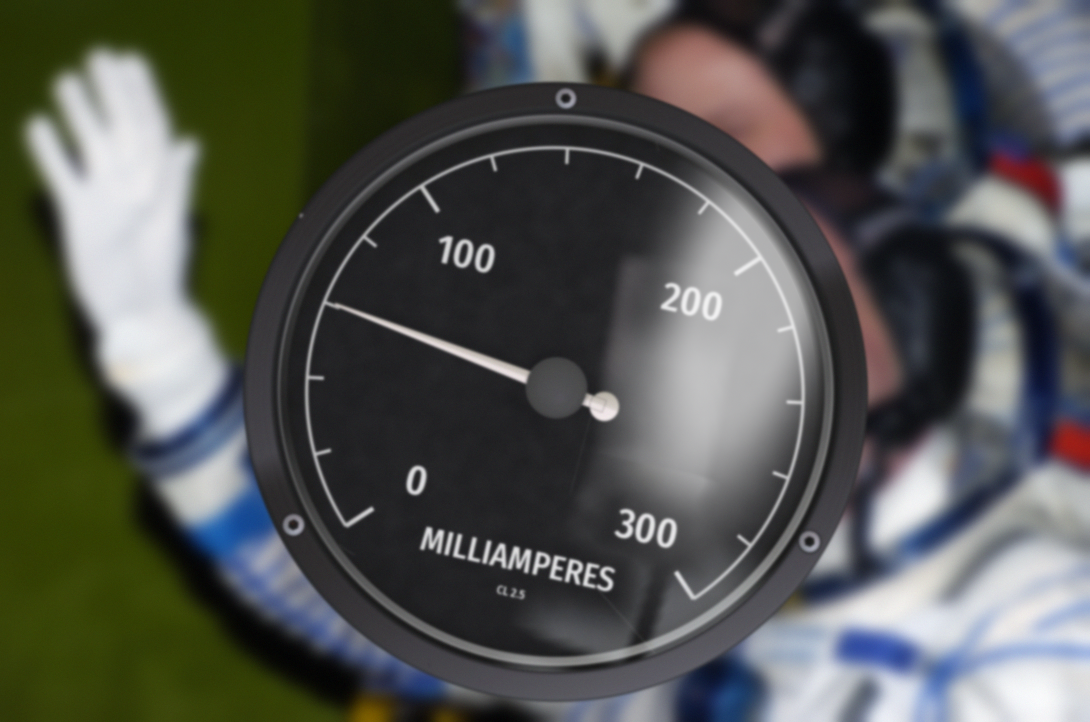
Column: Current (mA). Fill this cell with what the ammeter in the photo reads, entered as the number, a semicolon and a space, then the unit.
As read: 60; mA
